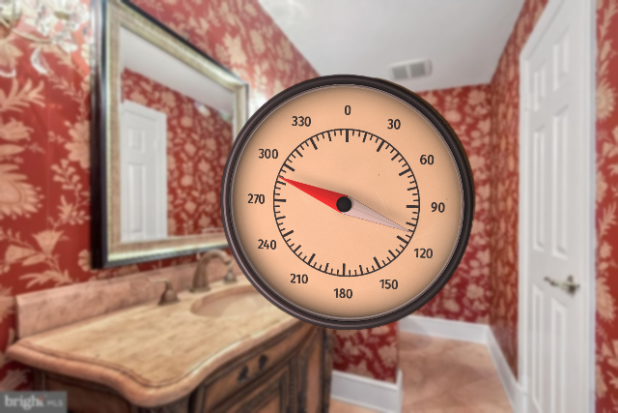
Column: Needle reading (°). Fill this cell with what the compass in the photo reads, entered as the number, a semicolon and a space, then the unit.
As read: 290; °
